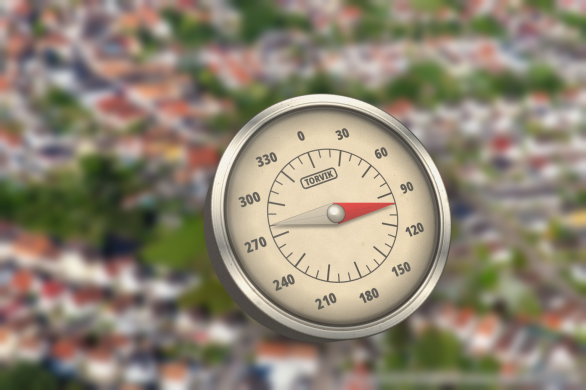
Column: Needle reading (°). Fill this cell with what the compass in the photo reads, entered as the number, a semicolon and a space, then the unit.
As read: 100; °
